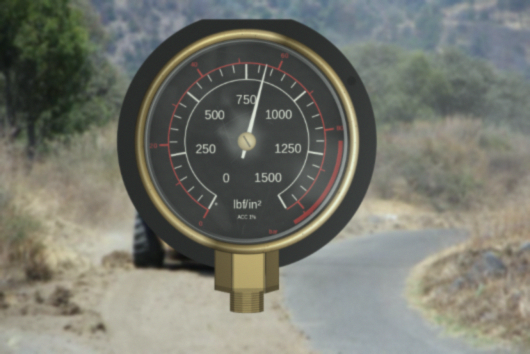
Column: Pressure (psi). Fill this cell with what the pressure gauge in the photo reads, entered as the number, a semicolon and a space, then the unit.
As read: 825; psi
